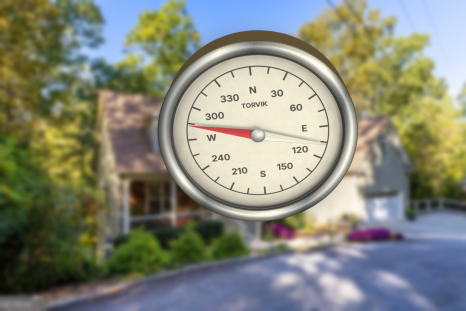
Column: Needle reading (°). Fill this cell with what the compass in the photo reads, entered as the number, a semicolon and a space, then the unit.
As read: 285; °
